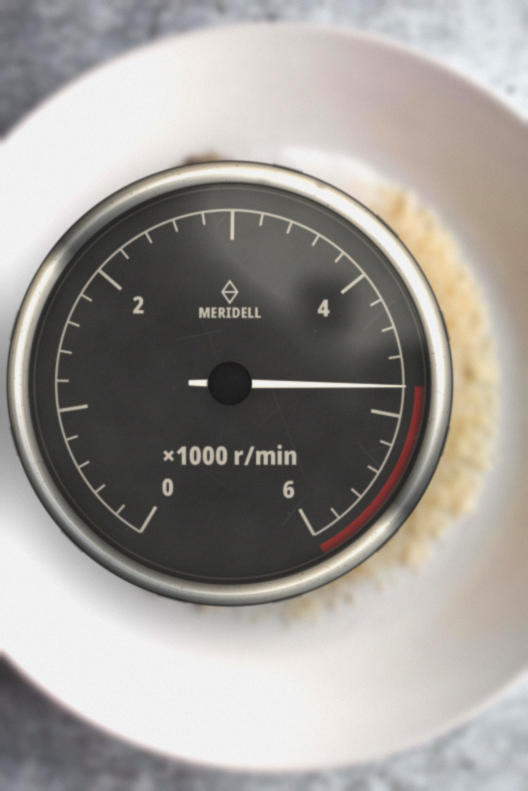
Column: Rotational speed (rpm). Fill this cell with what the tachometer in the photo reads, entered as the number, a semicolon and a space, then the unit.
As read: 4800; rpm
